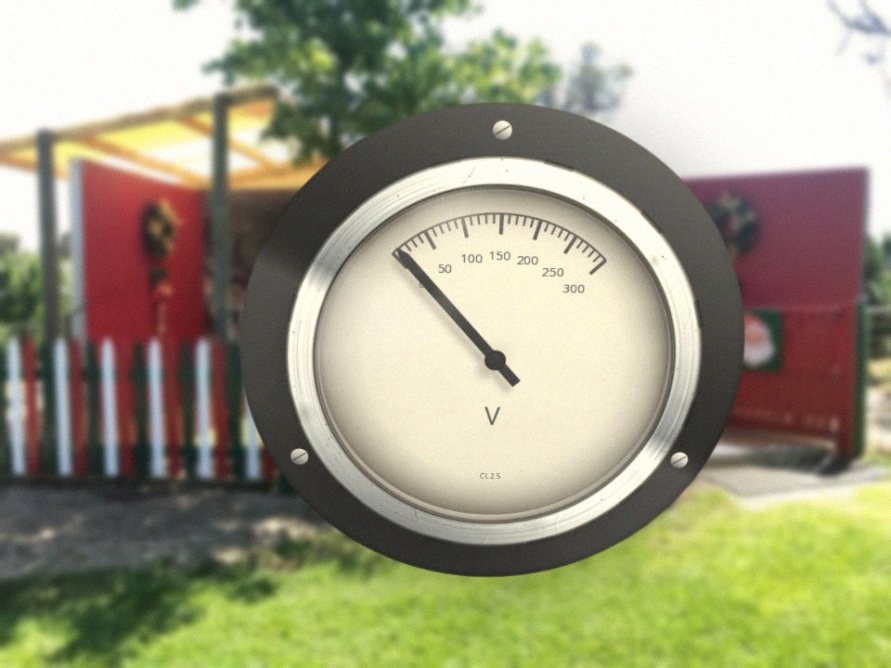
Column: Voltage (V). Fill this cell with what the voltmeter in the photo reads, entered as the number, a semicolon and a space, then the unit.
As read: 10; V
